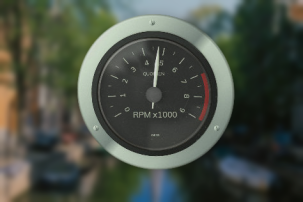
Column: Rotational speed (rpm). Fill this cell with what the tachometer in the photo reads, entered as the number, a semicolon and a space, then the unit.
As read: 4750; rpm
